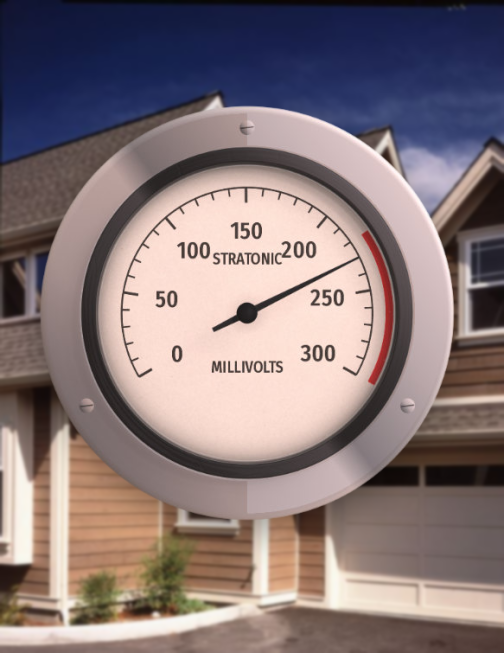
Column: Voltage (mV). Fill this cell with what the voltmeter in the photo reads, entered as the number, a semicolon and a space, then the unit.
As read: 230; mV
